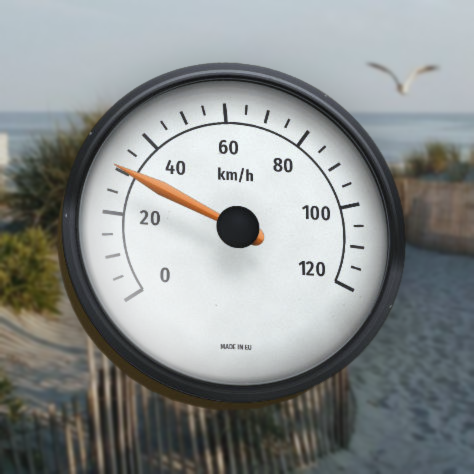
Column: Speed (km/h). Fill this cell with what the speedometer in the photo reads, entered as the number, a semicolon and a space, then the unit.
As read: 30; km/h
